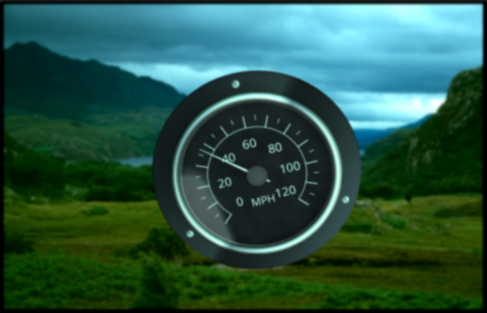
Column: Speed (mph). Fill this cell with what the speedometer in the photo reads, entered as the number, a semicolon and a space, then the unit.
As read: 37.5; mph
